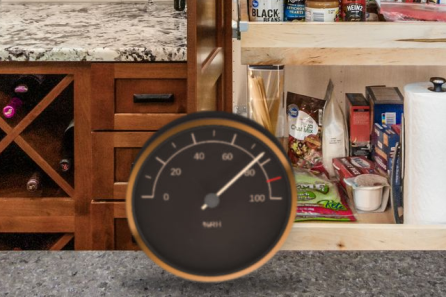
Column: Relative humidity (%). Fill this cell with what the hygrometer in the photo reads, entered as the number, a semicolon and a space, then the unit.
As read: 75; %
